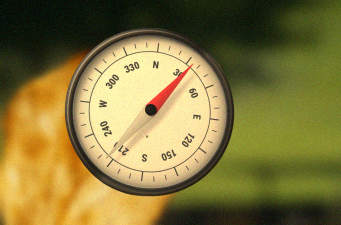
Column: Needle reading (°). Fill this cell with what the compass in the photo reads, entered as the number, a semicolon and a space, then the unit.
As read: 35; °
